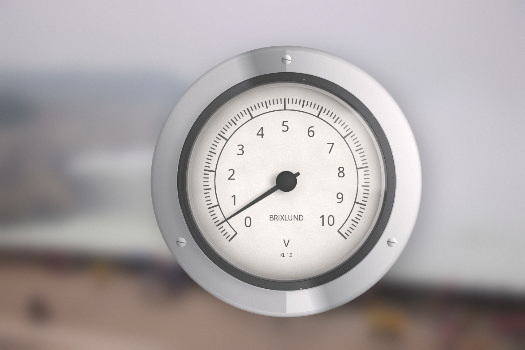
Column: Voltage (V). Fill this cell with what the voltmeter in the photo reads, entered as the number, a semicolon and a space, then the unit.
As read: 0.5; V
